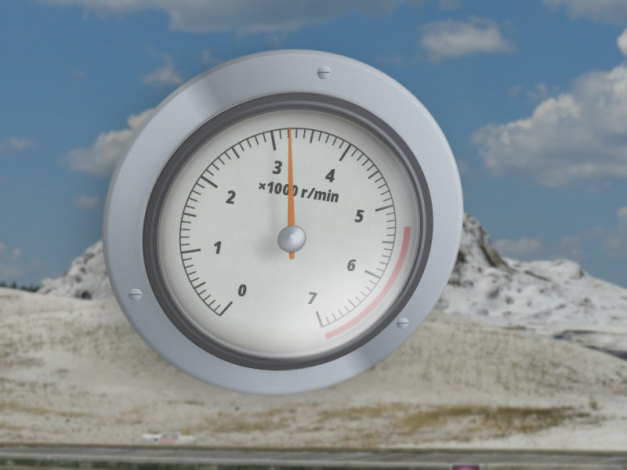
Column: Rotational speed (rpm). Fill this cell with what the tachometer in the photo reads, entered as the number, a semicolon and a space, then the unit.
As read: 3200; rpm
